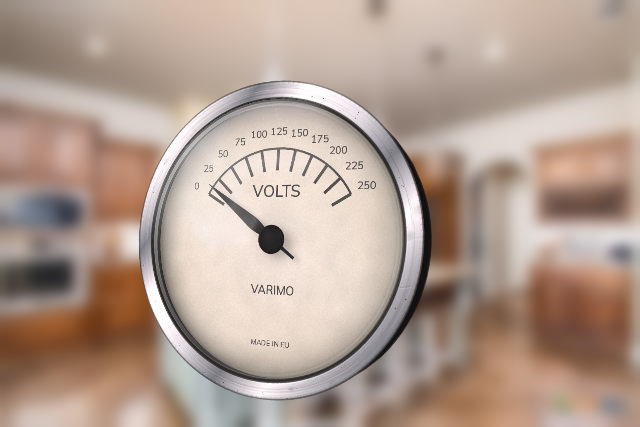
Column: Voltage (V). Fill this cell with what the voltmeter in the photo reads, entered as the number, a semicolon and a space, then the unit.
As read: 12.5; V
